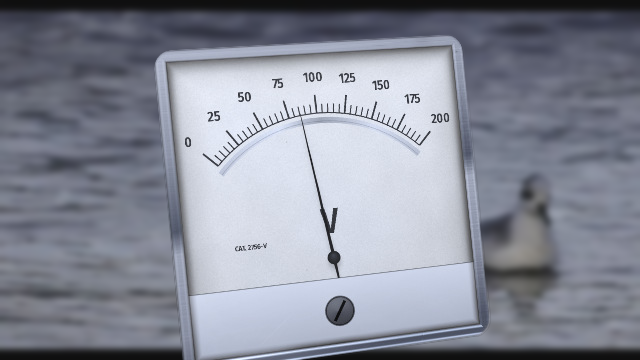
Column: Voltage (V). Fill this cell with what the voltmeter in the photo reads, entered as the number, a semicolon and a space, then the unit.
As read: 85; V
